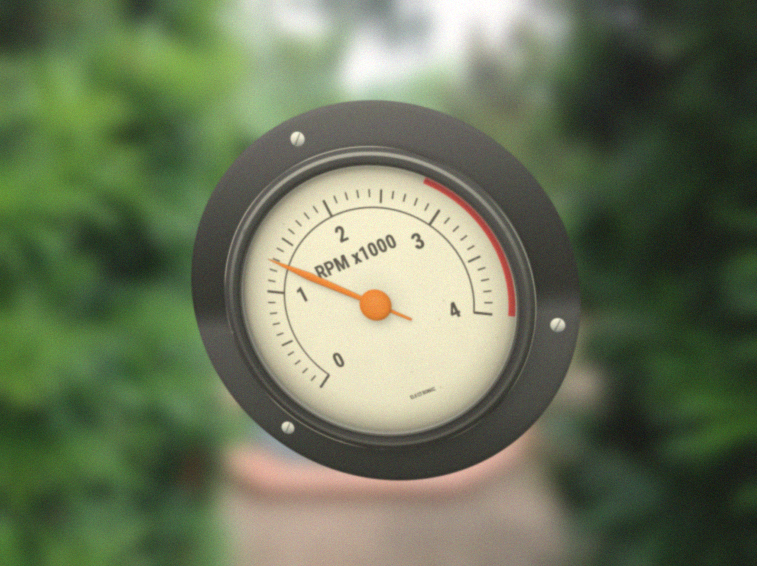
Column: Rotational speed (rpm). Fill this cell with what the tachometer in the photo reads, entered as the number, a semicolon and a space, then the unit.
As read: 1300; rpm
